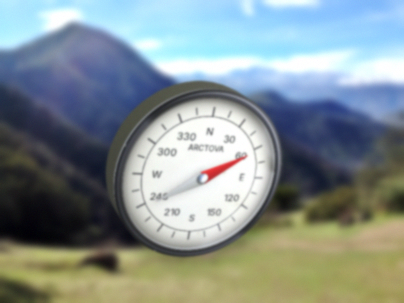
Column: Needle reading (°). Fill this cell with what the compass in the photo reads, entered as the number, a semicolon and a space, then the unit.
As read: 60; °
